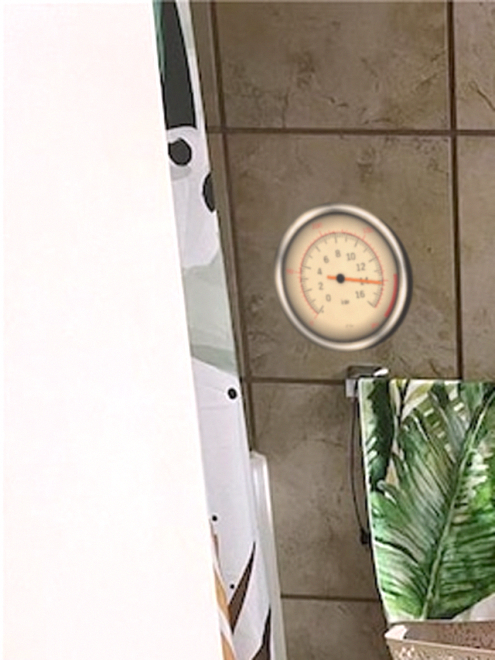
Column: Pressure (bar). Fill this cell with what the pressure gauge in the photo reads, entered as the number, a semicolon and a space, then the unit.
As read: 14; bar
